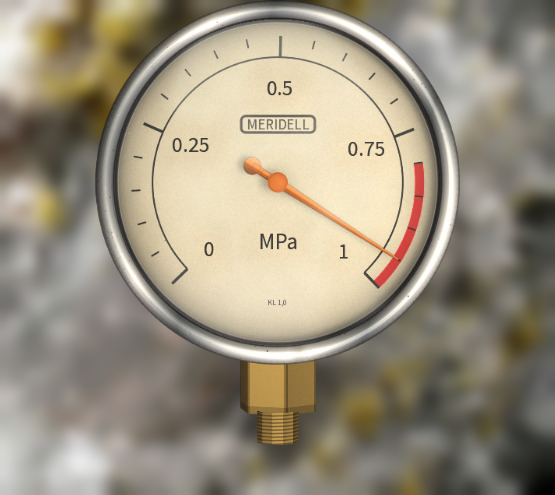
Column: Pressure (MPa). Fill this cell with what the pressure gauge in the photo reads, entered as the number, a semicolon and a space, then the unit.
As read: 0.95; MPa
